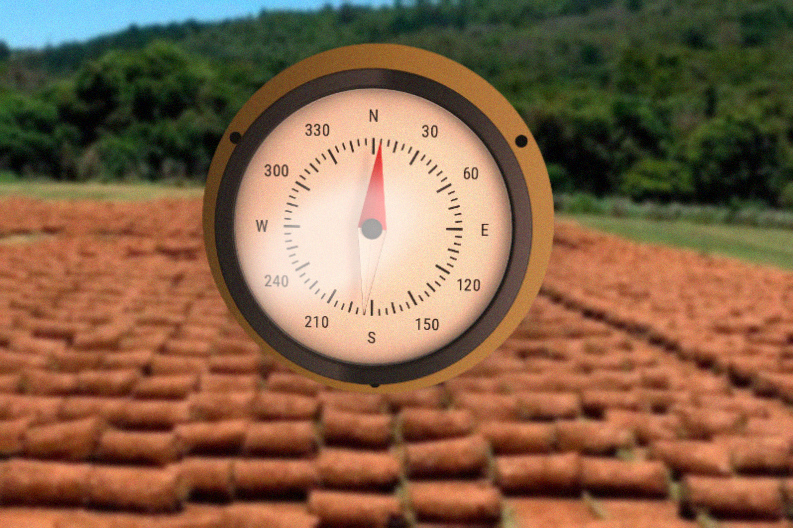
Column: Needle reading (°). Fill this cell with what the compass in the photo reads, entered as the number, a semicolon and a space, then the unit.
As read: 5; °
